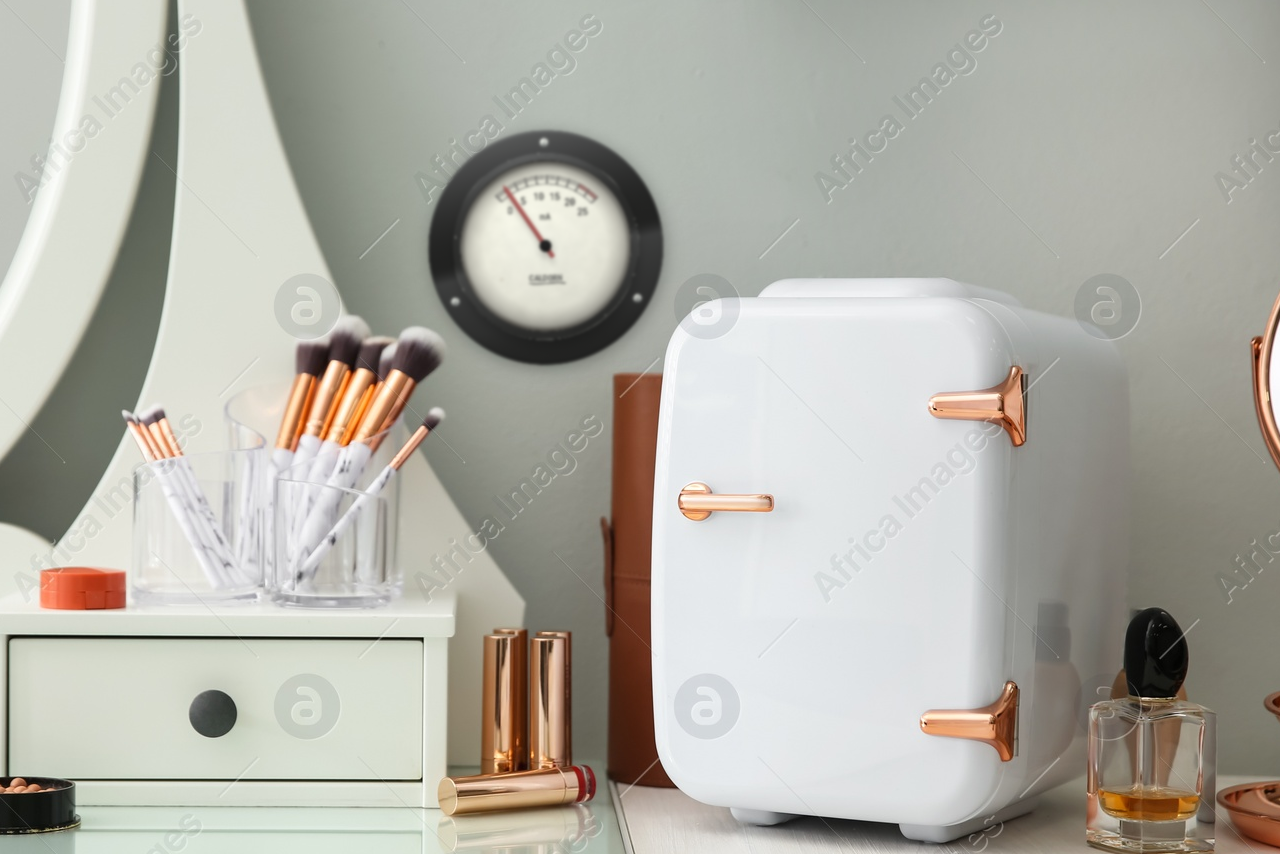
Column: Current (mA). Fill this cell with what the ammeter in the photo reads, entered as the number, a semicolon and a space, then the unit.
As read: 2.5; mA
